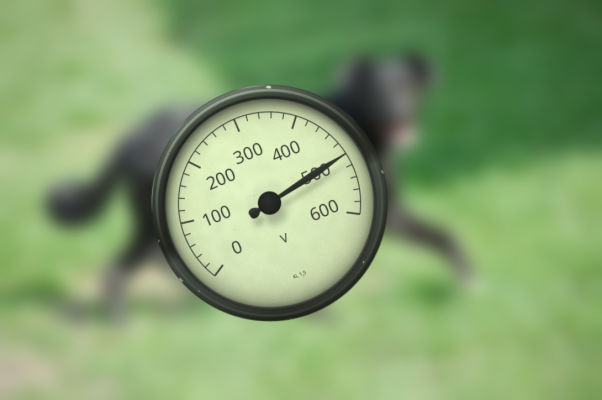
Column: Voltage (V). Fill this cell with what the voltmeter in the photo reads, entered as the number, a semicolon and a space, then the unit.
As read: 500; V
